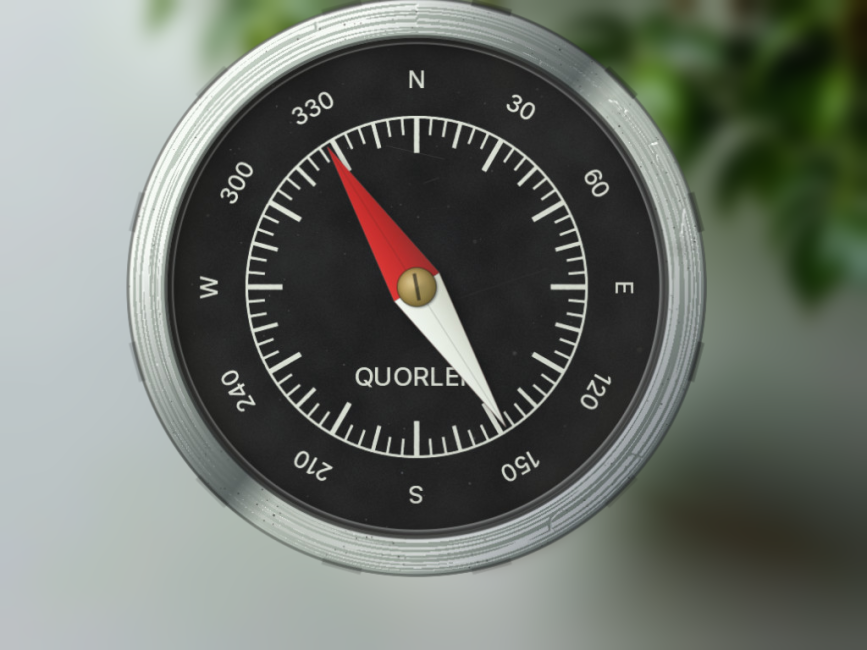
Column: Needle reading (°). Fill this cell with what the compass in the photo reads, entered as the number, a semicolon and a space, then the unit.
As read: 327.5; °
